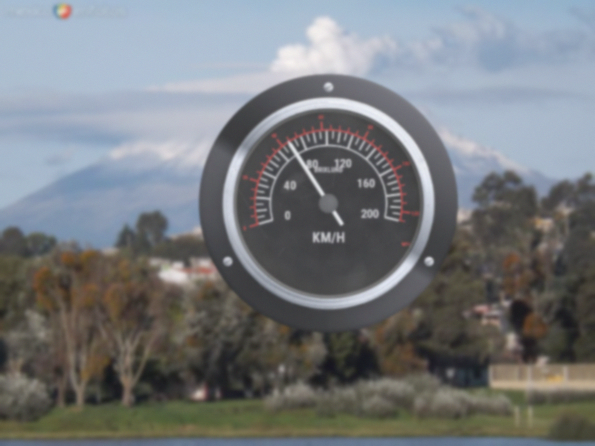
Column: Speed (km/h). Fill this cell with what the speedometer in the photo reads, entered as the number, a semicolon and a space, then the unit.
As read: 70; km/h
